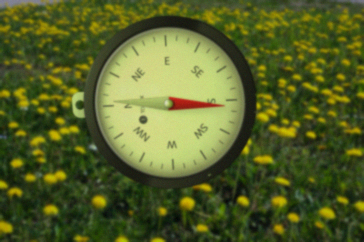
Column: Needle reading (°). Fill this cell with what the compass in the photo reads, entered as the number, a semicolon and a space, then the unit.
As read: 185; °
